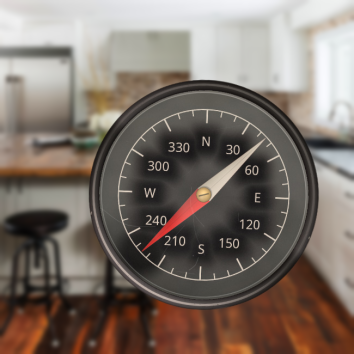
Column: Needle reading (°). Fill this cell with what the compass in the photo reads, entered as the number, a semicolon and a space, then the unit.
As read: 225; °
